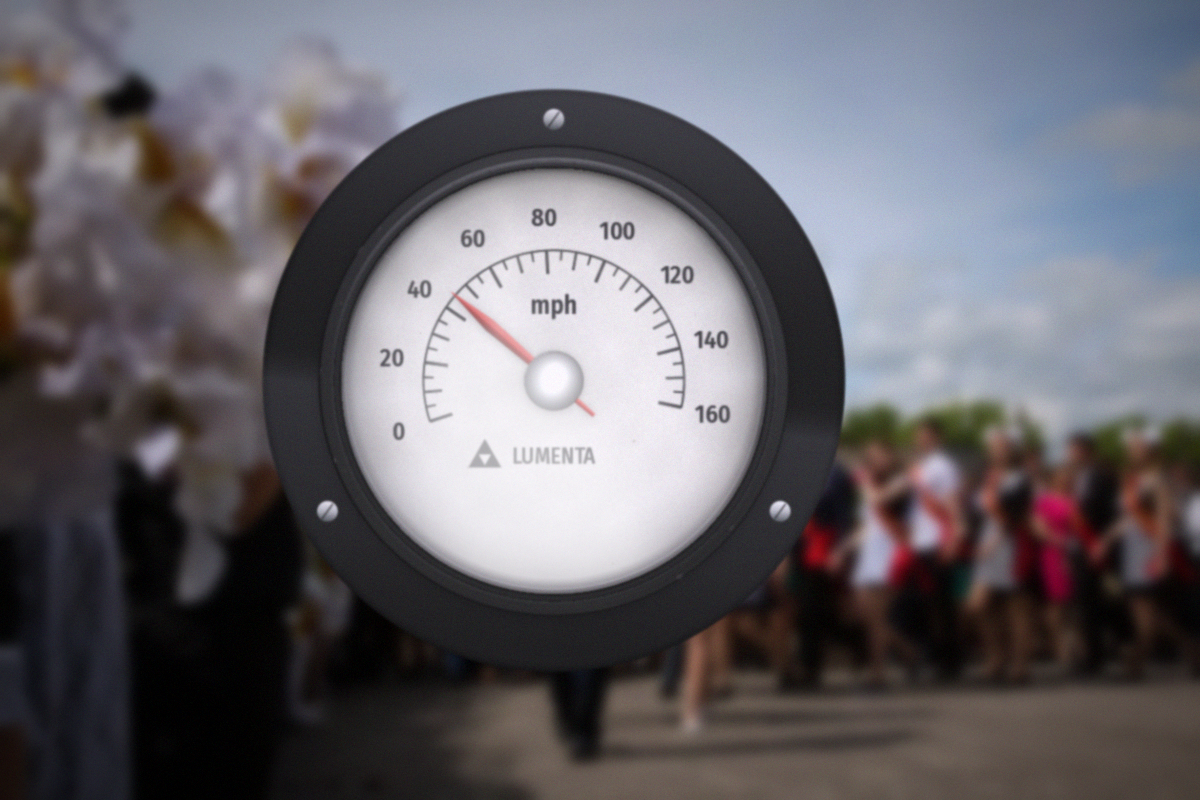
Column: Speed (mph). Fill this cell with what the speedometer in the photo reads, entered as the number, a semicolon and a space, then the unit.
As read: 45; mph
